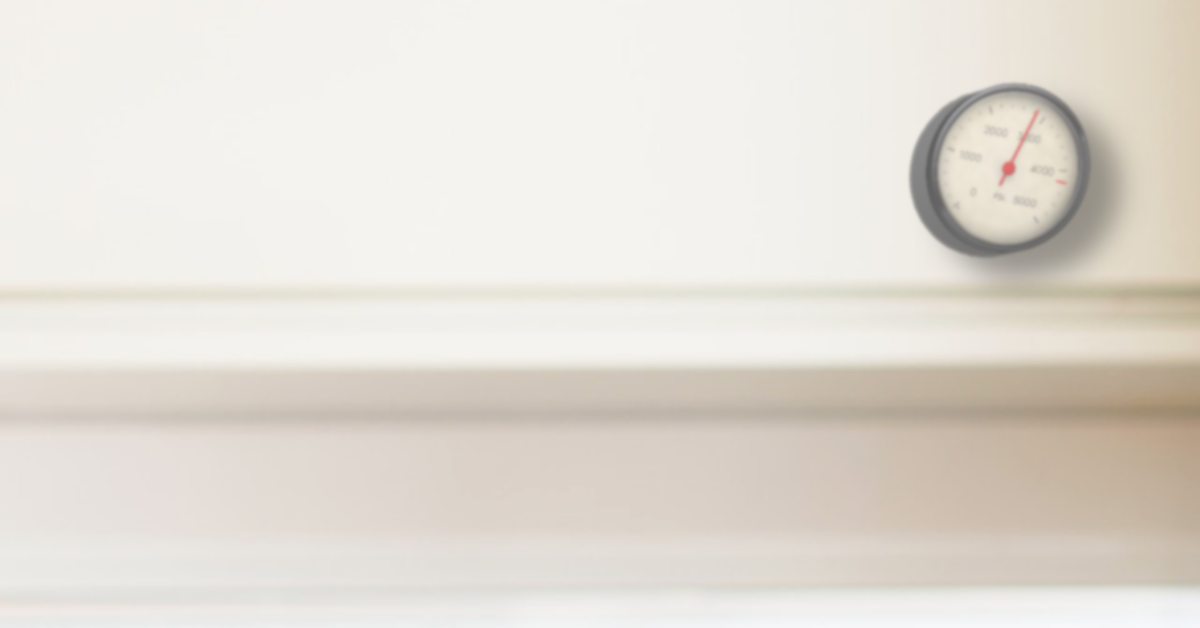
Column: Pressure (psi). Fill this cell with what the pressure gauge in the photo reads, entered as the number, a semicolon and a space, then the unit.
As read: 2800; psi
